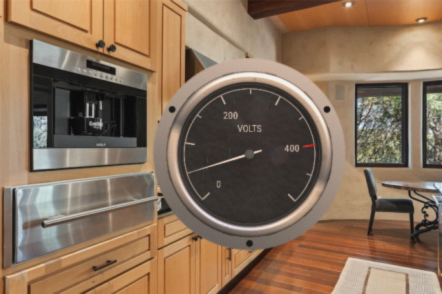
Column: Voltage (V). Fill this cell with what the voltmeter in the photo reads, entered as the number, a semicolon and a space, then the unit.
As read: 50; V
